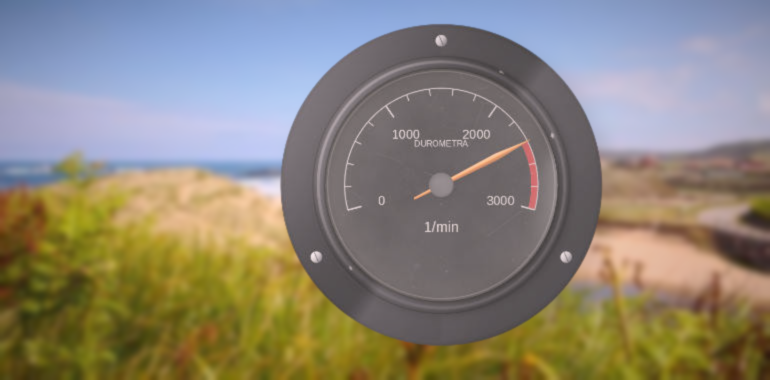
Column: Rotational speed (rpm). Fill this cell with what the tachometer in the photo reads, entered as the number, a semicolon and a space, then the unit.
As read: 2400; rpm
